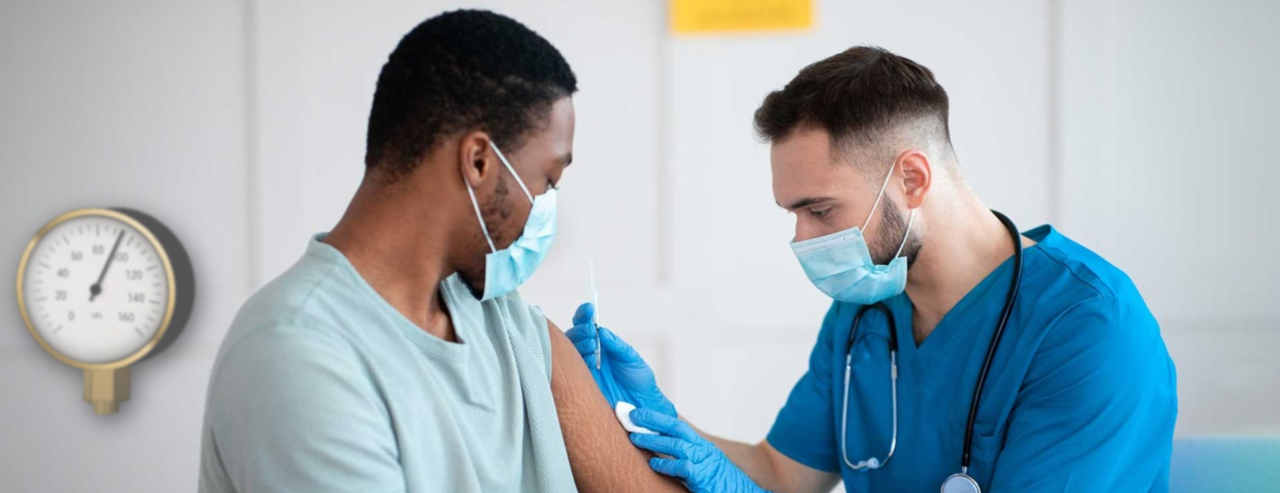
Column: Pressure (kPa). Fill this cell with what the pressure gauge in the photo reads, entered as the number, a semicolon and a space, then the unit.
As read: 95; kPa
